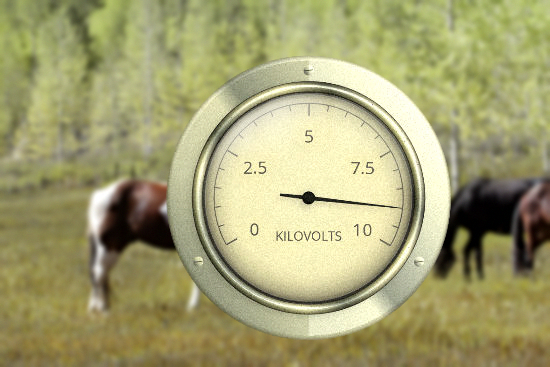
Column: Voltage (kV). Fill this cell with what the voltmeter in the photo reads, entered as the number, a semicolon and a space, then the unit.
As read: 9; kV
